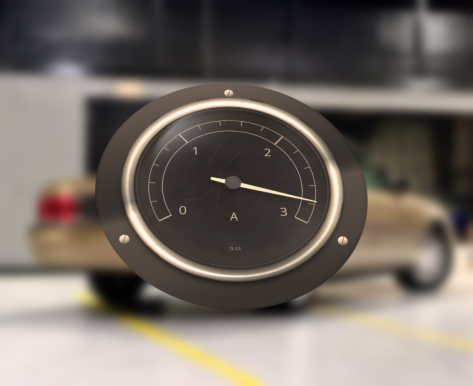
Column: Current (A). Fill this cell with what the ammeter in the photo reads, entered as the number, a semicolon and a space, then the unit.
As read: 2.8; A
